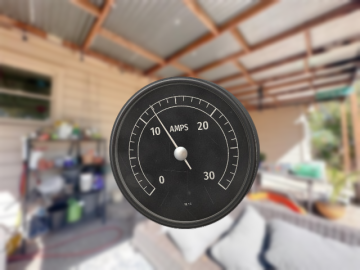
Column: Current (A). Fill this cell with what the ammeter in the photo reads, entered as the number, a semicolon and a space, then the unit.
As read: 12; A
